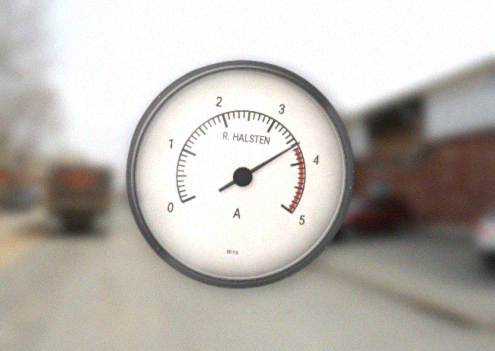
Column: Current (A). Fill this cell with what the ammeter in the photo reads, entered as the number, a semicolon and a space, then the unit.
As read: 3.6; A
